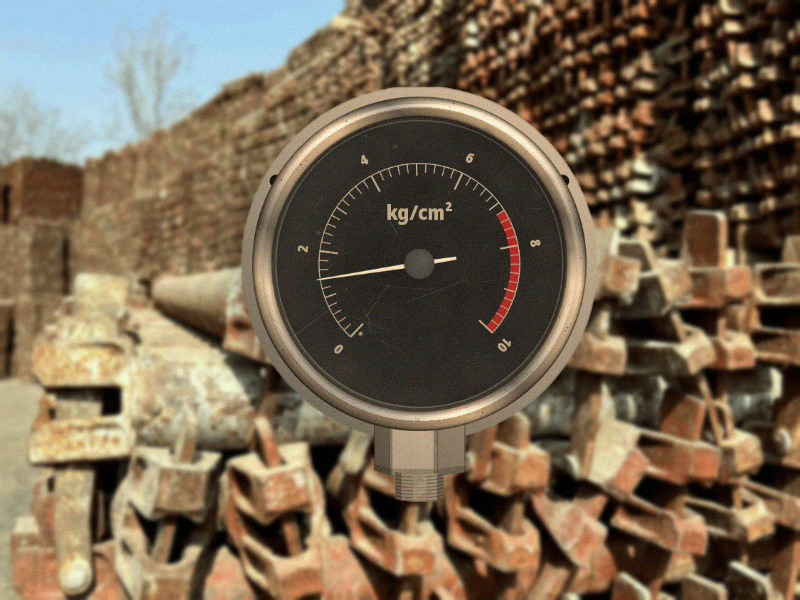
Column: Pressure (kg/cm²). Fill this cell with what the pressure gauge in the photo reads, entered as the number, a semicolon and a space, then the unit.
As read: 1.4; kg/cm²
